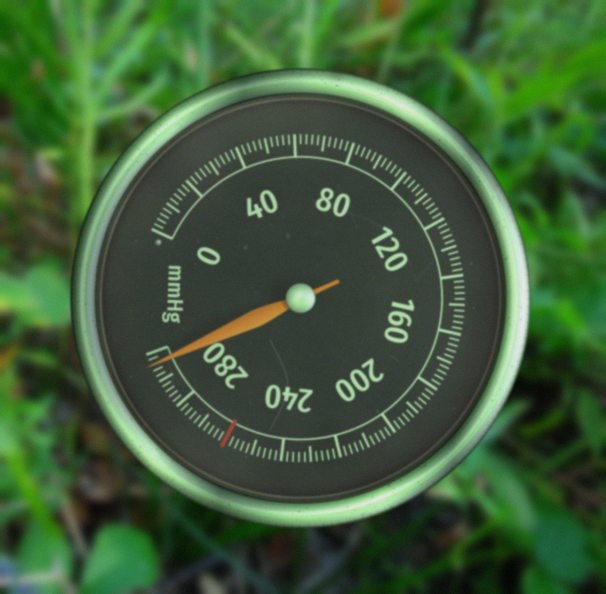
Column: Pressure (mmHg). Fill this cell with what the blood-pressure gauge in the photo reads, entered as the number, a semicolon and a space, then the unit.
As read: 296; mmHg
